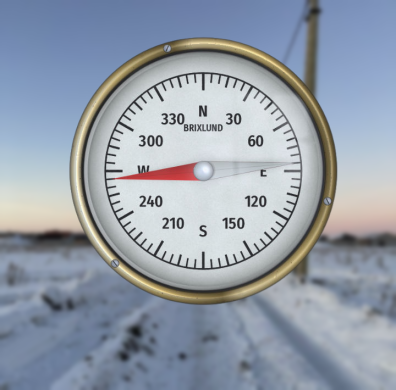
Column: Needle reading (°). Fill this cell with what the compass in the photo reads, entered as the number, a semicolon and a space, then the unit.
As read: 265; °
